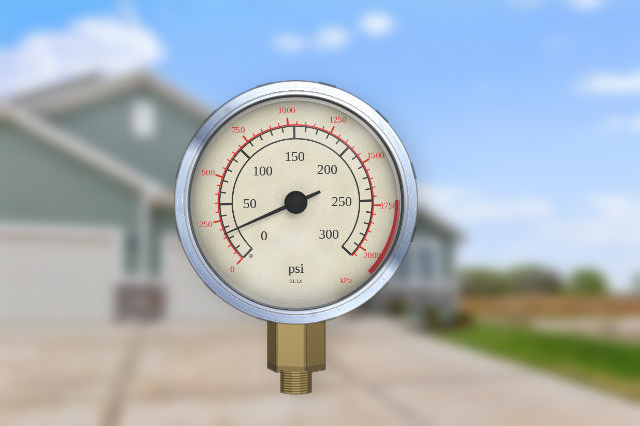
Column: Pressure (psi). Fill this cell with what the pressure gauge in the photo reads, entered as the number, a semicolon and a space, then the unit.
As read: 25; psi
